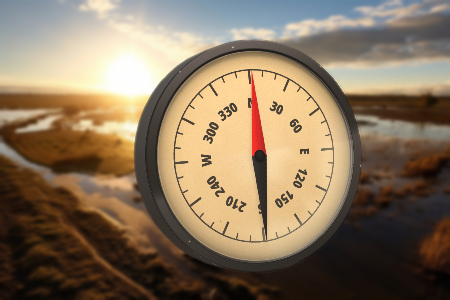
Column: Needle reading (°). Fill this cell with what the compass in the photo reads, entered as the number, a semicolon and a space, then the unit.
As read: 0; °
